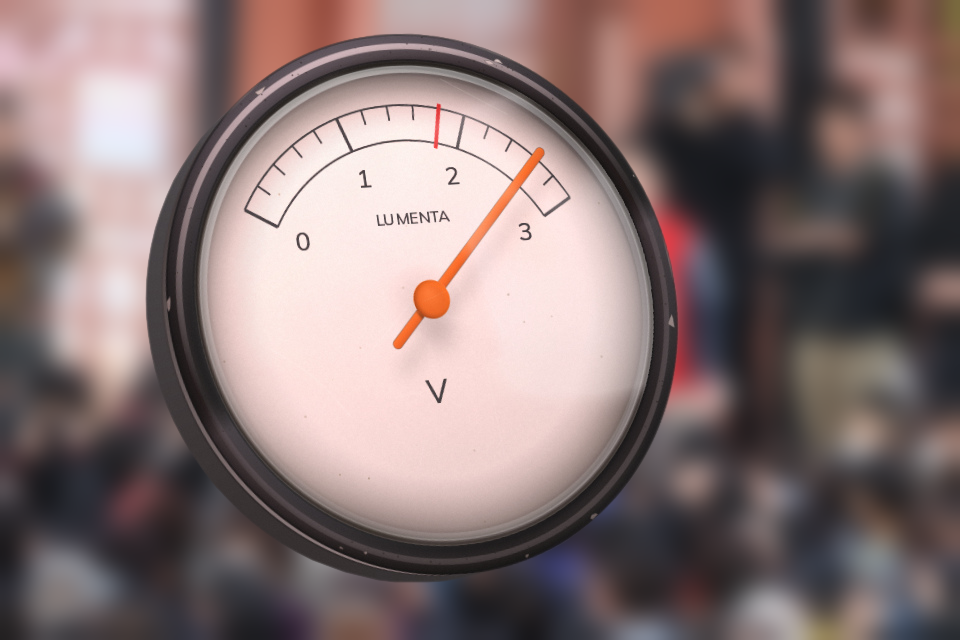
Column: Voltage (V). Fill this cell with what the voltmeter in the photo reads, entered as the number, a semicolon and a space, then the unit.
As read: 2.6; V
